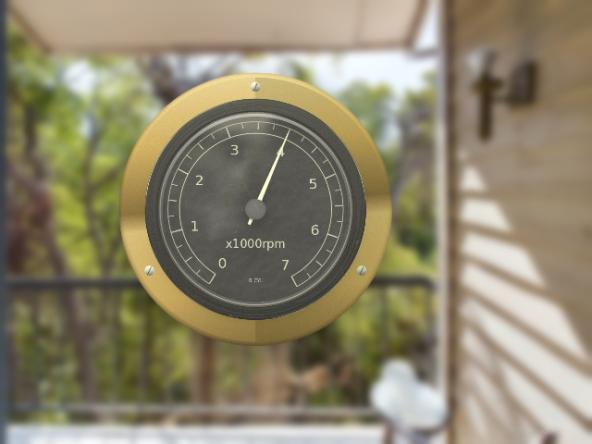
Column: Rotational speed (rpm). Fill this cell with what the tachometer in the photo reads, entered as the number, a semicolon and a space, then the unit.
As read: 4000; rpm
